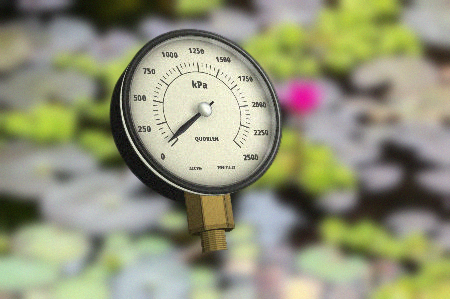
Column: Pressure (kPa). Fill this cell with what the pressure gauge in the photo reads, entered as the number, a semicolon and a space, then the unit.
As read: 50; kPa
